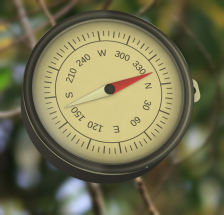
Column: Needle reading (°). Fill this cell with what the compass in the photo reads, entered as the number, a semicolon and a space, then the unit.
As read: 345; °
